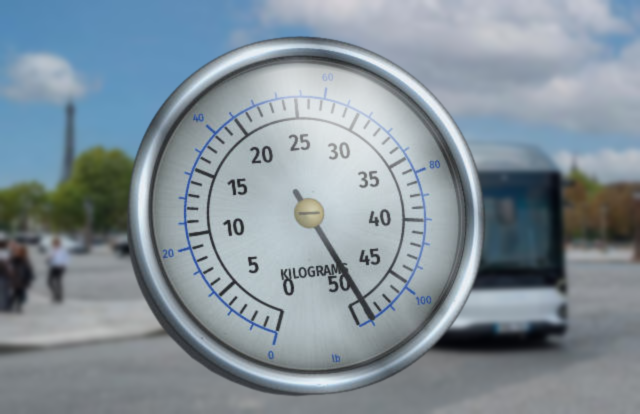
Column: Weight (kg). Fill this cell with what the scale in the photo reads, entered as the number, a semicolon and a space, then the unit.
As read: 49; kg
